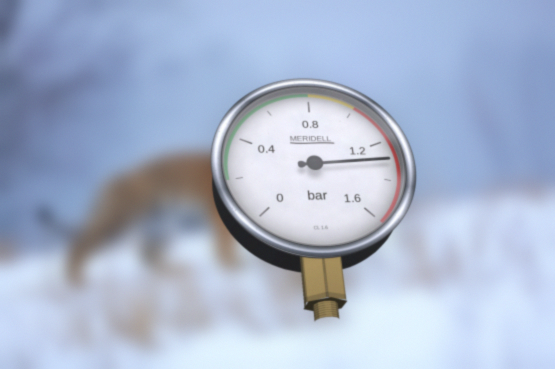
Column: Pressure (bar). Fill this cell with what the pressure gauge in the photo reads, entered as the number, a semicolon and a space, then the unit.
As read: 1.3; bar
